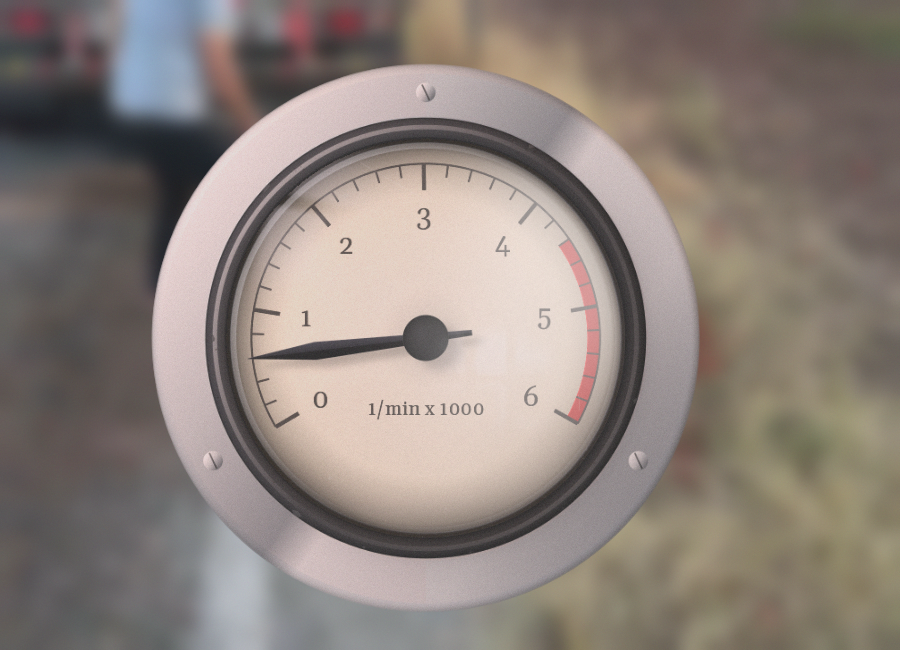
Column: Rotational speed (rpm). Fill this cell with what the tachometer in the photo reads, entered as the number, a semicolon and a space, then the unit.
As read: 600; rpm
